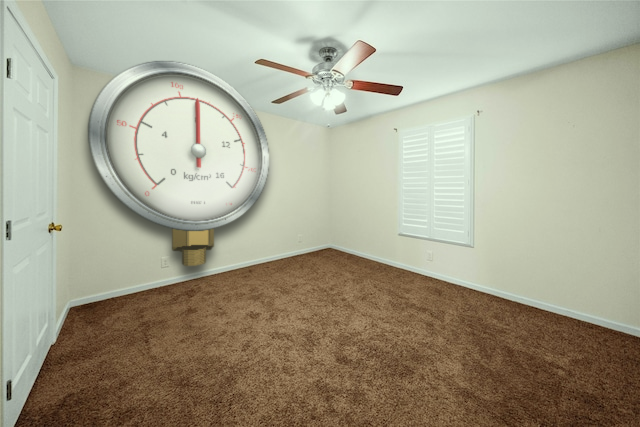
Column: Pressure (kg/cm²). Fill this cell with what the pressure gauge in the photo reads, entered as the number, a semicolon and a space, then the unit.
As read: 8; kg/cm²
